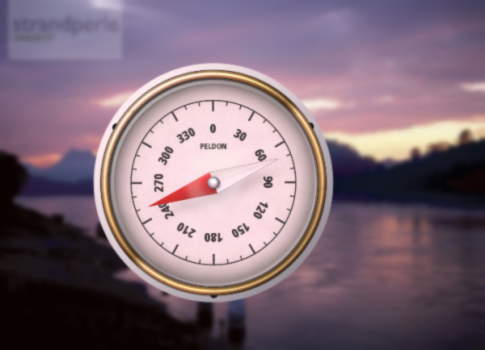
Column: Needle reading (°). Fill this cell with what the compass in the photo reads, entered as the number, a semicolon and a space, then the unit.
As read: 250; °
